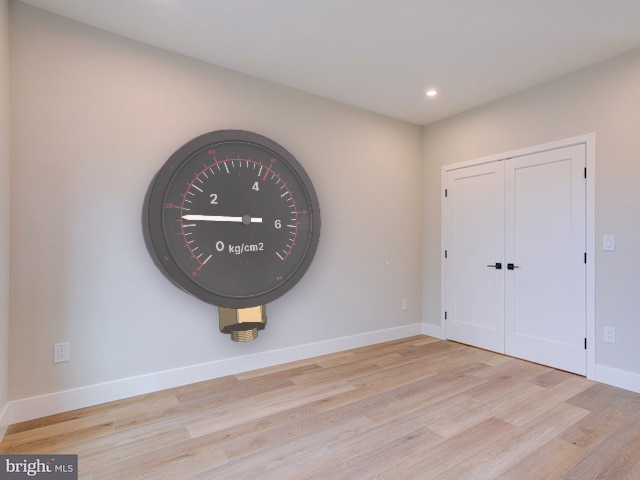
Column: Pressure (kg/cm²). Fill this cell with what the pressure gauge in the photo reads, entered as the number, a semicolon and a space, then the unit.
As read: 1.2; kg/cm²
